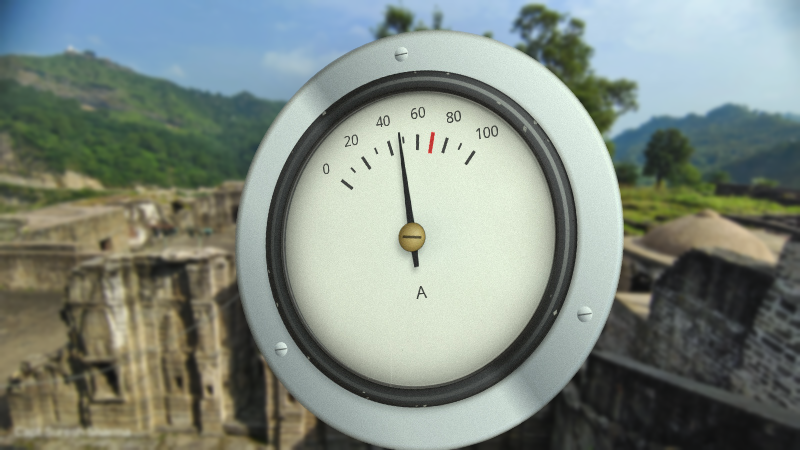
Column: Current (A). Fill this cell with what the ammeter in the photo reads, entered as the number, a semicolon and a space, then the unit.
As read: 50; A
